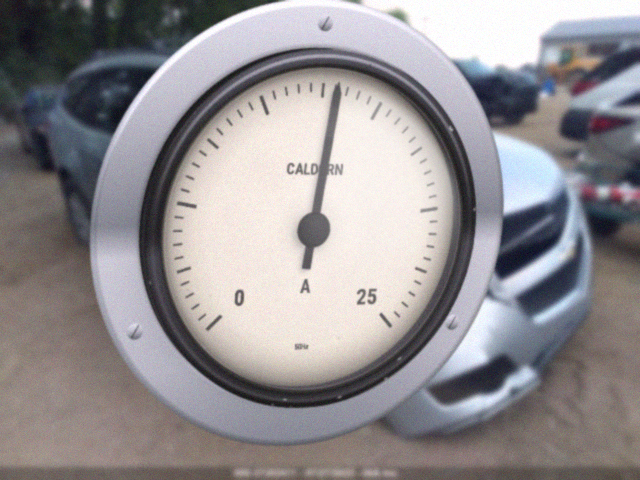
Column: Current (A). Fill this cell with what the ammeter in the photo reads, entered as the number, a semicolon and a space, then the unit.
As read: 13; A
